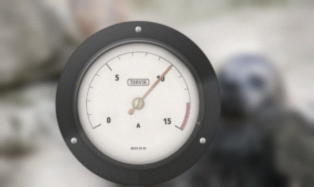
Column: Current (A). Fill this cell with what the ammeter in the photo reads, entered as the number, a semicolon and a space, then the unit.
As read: 10; A
